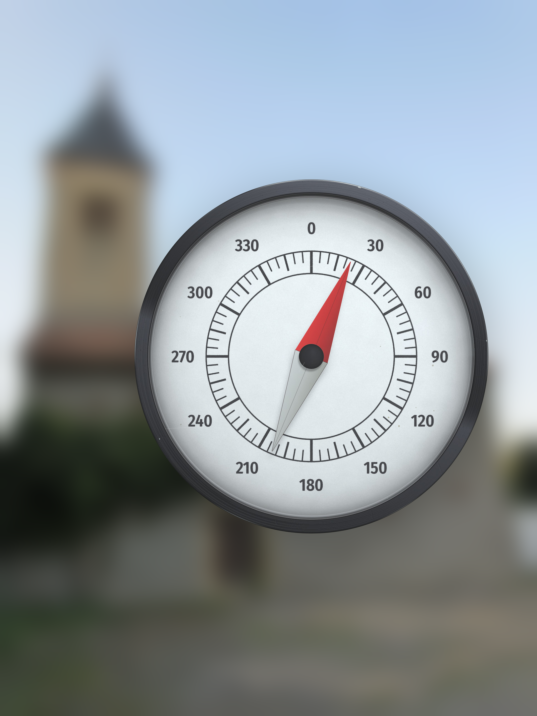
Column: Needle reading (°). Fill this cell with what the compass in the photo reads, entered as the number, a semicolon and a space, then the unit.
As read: 22.5; °
